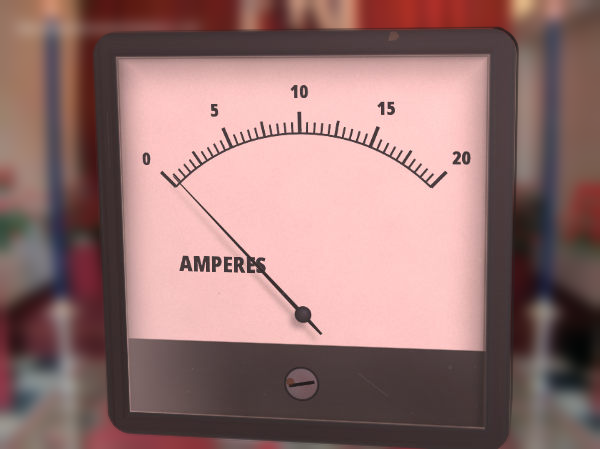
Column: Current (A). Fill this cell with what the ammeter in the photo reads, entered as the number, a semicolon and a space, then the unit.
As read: 0.5; A
